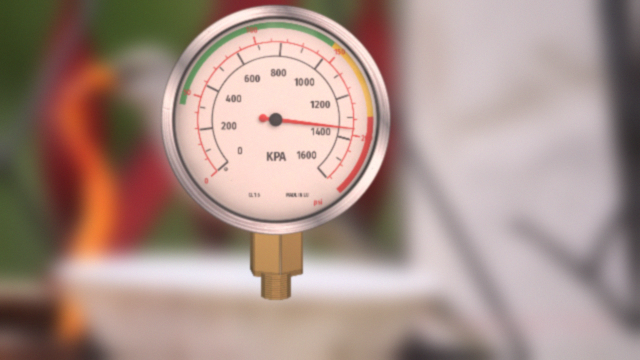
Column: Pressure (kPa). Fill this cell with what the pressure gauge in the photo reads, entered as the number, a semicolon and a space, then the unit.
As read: 1350; kPa
